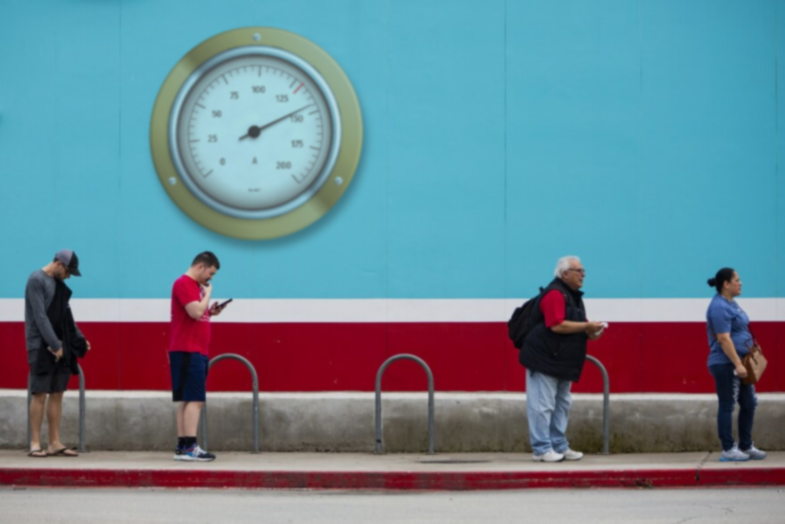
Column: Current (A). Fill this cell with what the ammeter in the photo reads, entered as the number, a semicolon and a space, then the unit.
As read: 145; A
